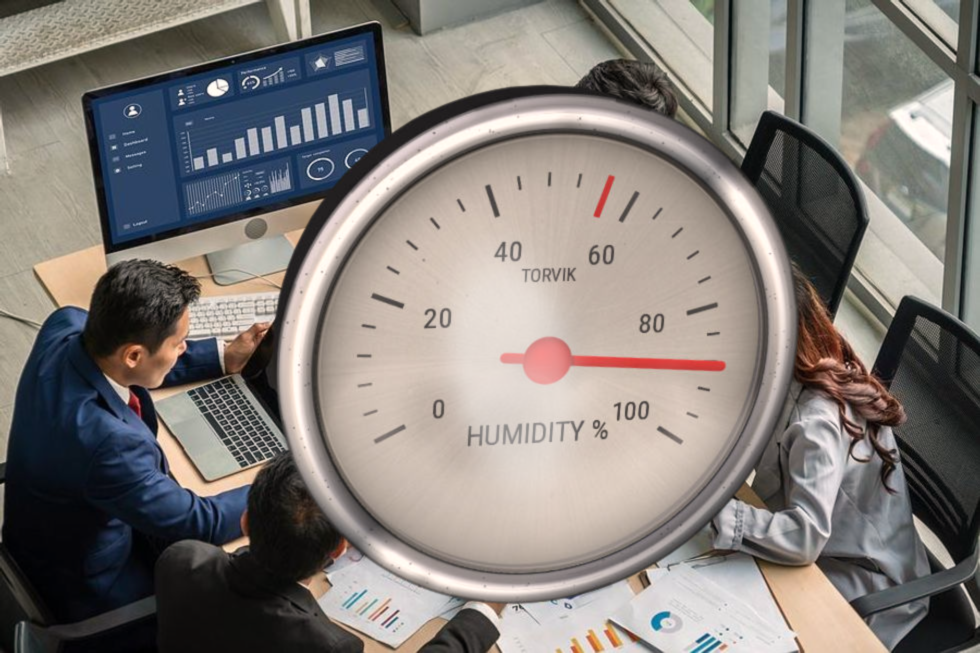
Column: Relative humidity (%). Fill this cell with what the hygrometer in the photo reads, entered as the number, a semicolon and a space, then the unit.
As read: 88; %
